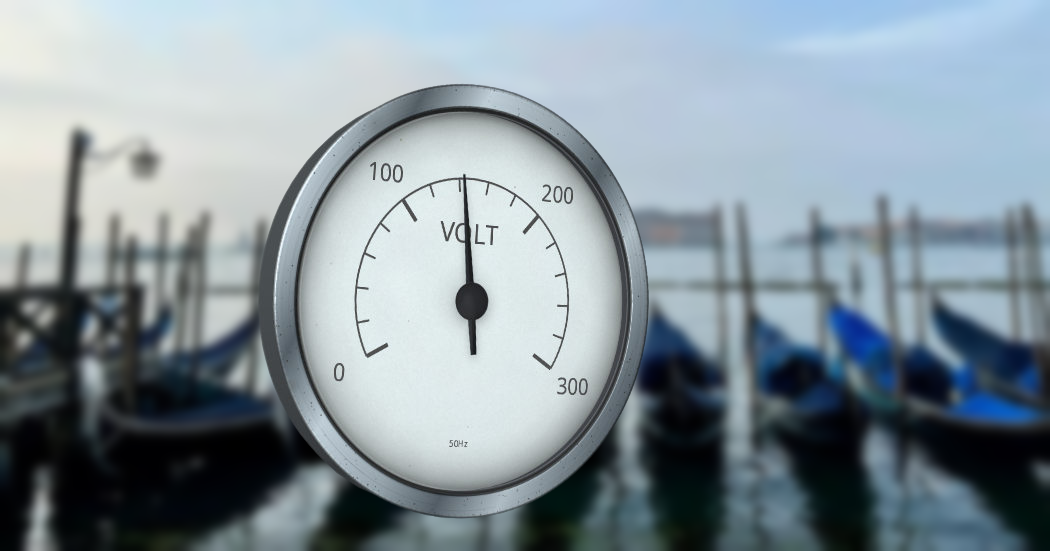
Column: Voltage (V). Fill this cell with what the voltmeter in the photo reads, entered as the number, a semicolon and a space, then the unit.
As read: 140; V
